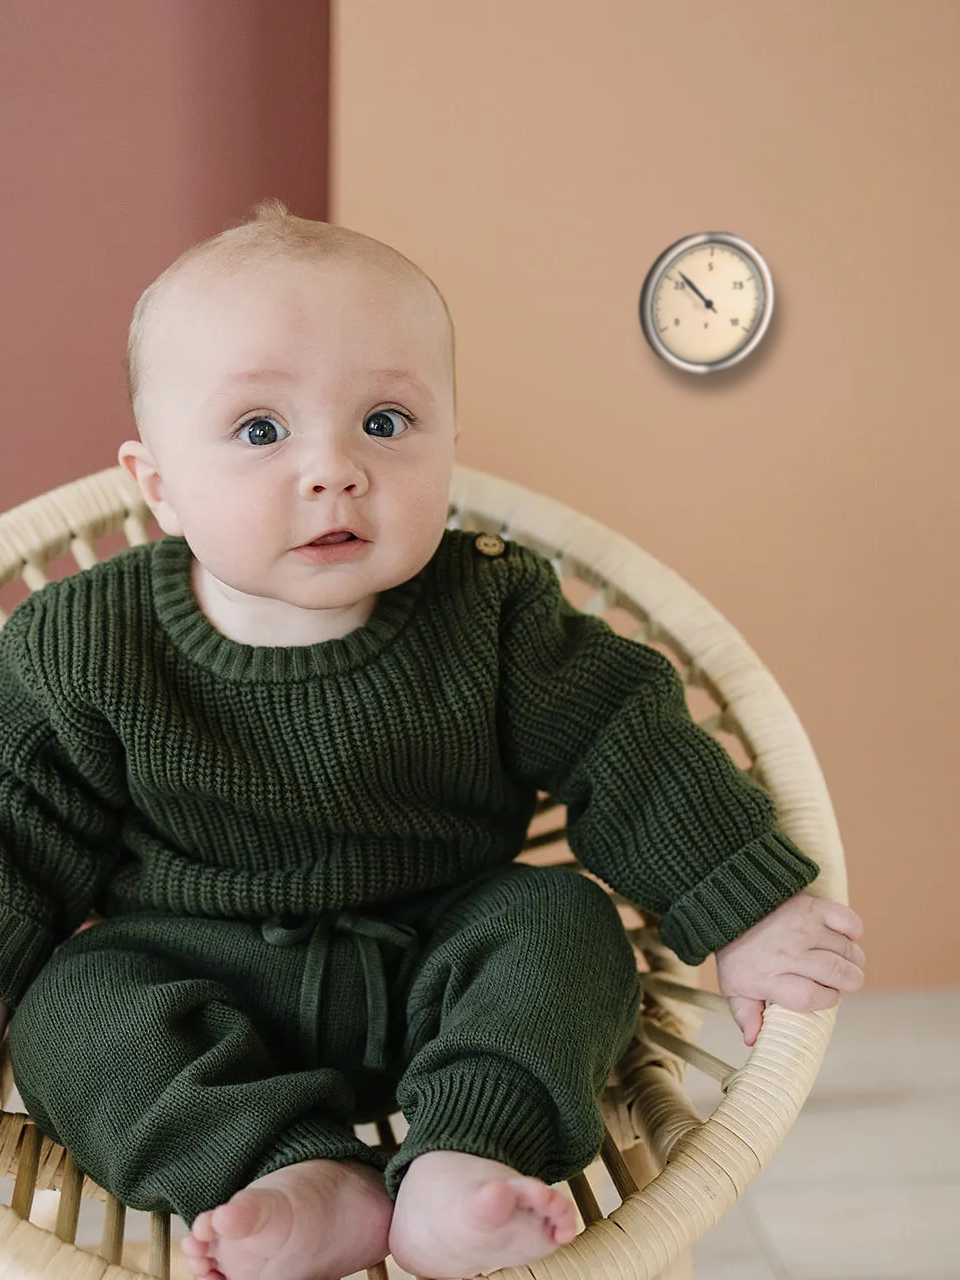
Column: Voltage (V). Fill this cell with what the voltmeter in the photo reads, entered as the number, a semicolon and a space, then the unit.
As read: 3; V
